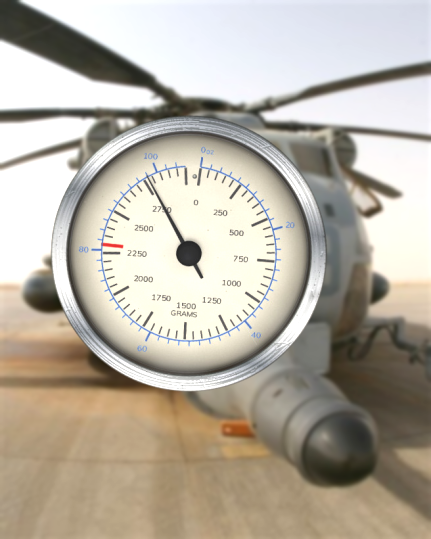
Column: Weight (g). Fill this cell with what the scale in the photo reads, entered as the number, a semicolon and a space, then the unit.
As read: 2775; g
